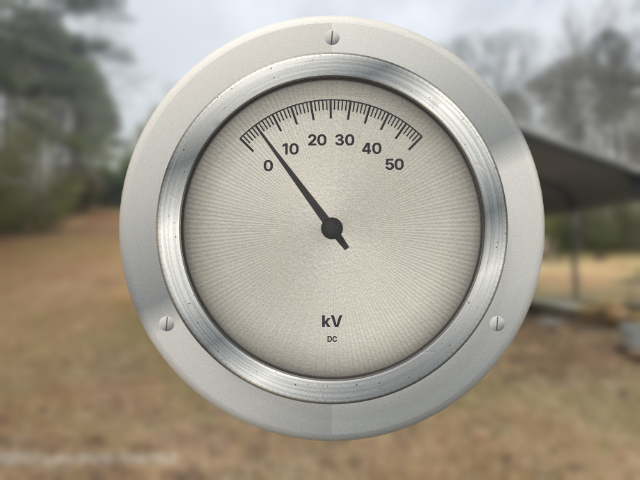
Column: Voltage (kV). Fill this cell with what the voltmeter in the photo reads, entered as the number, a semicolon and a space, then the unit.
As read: 5; kV
